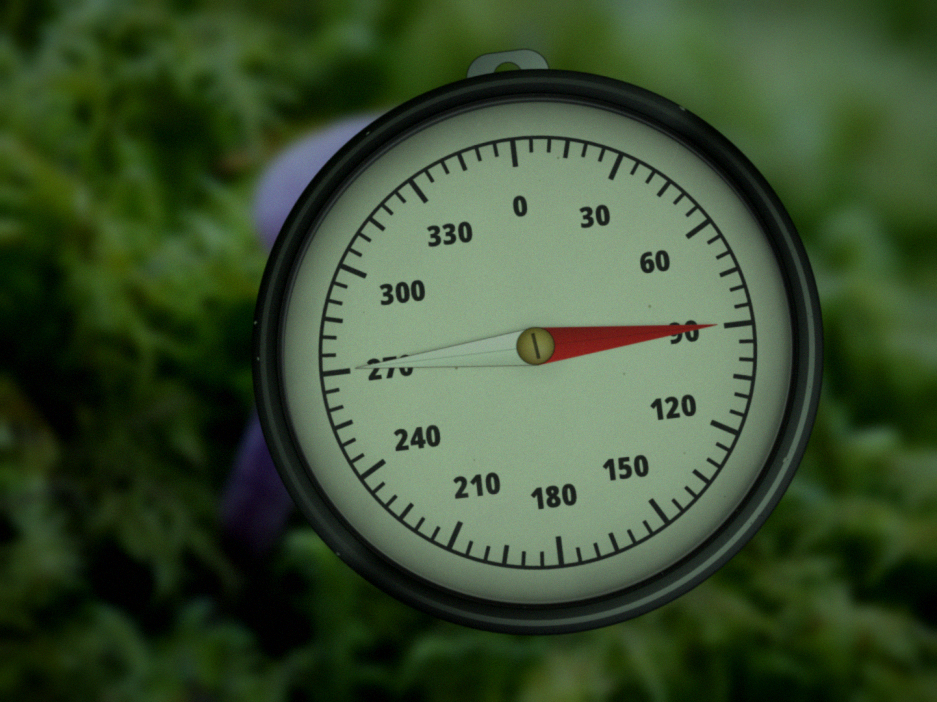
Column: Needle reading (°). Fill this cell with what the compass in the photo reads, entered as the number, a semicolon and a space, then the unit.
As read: 90; °
